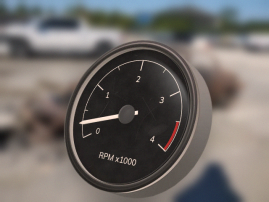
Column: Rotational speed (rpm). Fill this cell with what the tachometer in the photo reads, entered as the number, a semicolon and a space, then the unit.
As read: 250; rpm
